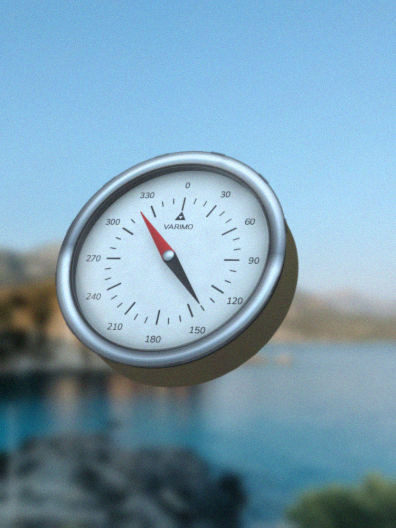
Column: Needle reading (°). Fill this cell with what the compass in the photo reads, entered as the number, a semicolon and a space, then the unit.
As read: 320; °
